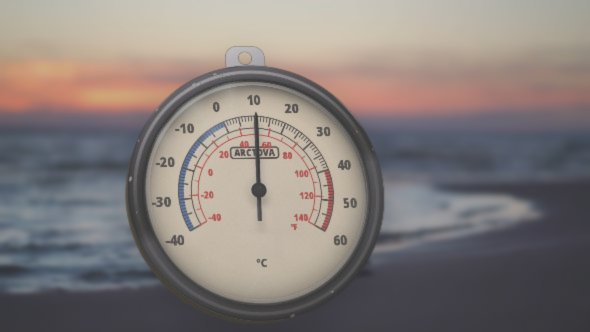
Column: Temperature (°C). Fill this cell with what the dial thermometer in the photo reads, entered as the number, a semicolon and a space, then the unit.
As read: 10; °C
